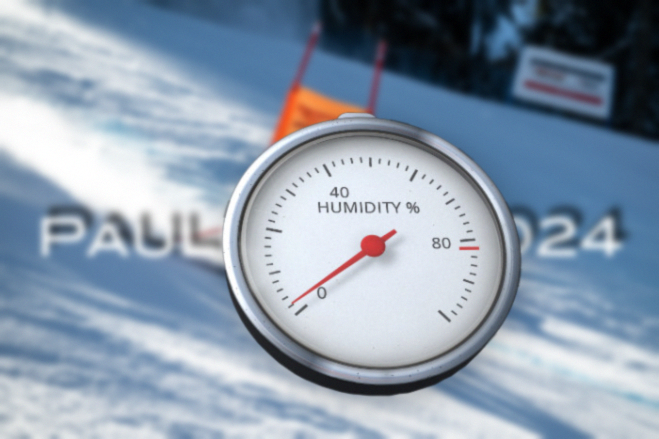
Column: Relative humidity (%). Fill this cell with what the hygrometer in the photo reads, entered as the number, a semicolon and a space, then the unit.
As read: 2; %
